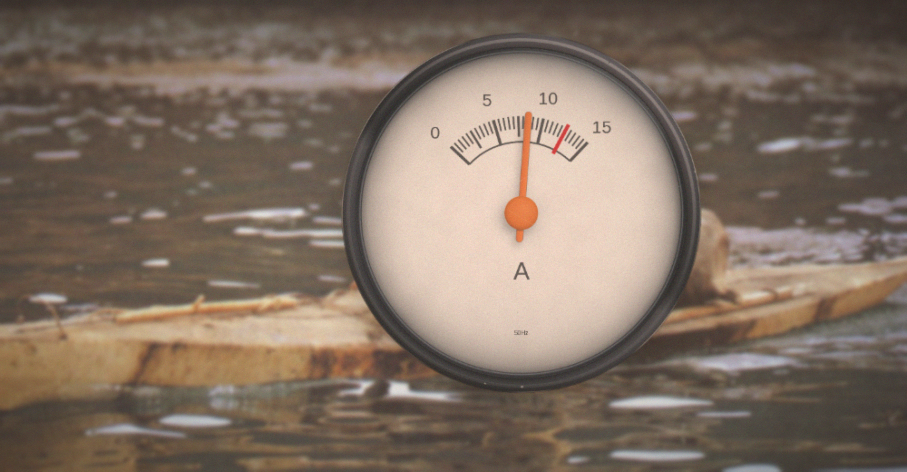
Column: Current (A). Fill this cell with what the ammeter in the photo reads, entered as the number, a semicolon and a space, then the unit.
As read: 8.5; A
